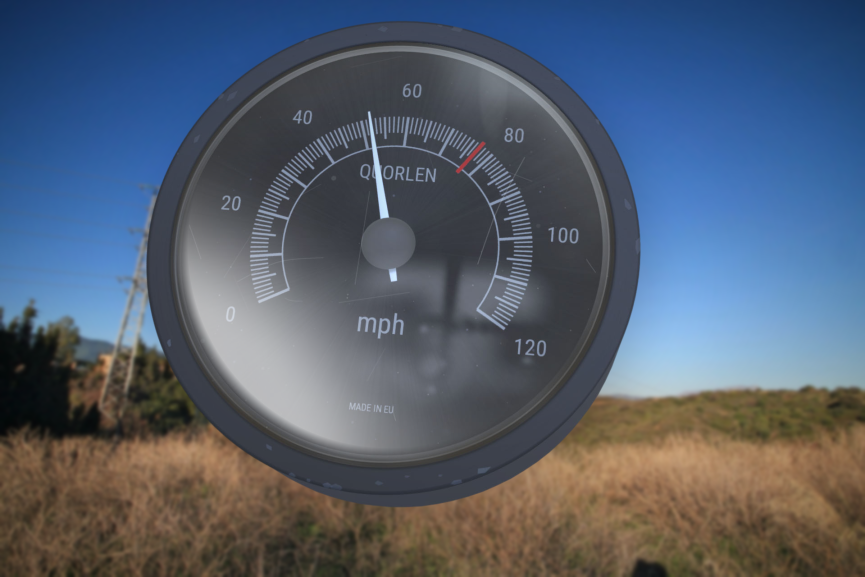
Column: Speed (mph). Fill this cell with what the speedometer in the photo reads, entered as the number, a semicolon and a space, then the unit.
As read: 52; mph
